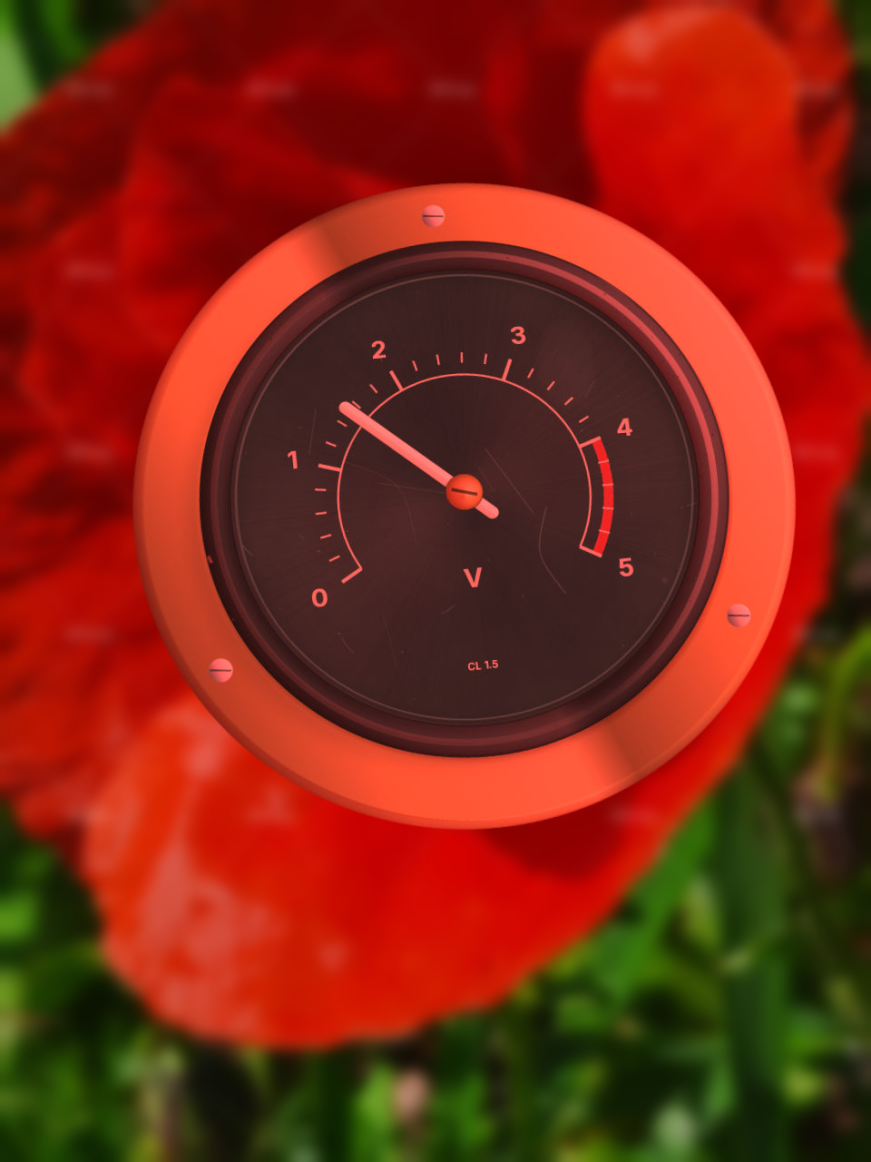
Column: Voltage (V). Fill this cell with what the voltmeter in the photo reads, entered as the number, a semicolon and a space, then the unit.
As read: 1.5; V
